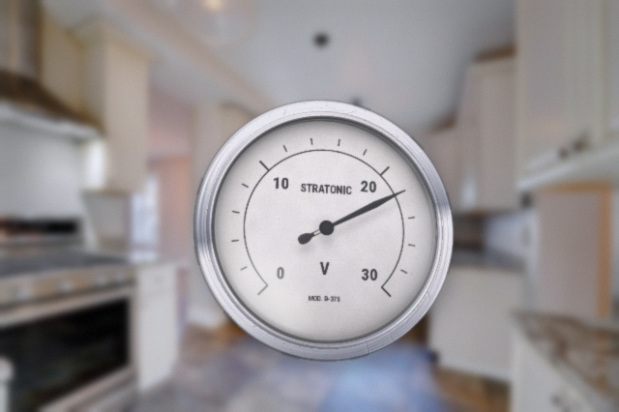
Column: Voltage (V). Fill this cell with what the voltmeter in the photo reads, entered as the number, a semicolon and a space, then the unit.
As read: 22; V
